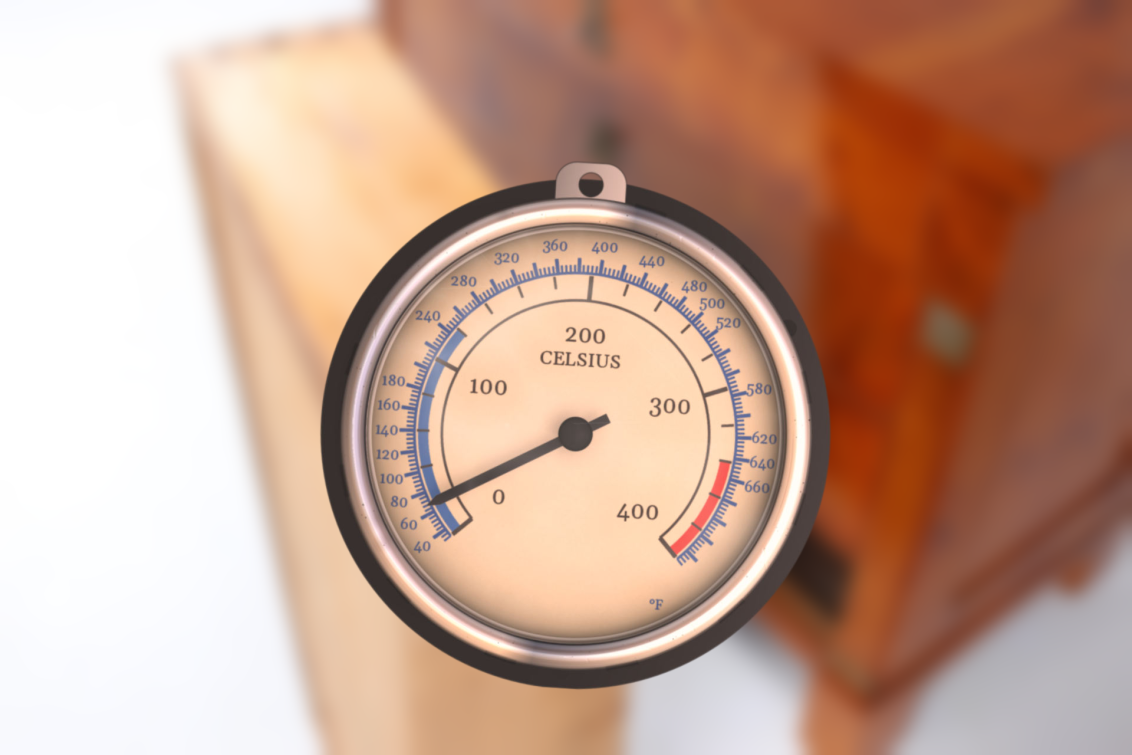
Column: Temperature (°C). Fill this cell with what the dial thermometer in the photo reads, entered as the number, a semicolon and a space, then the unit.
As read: 20; °C
